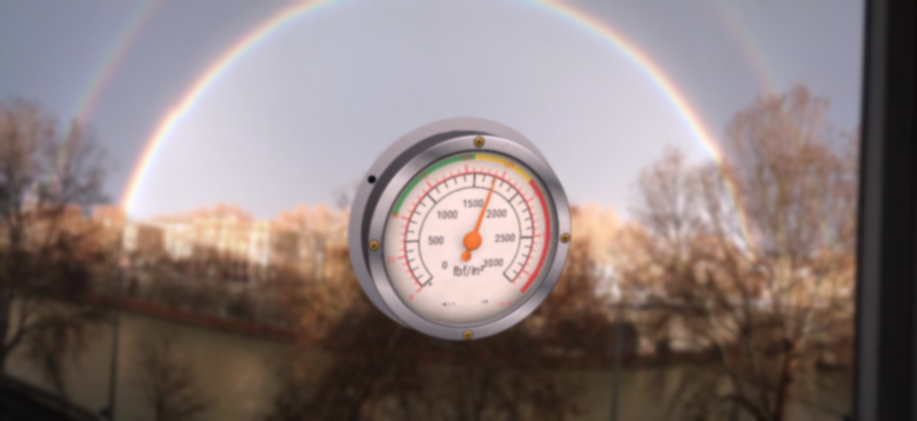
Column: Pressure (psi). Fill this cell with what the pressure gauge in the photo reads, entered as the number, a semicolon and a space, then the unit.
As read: 1700; psi
